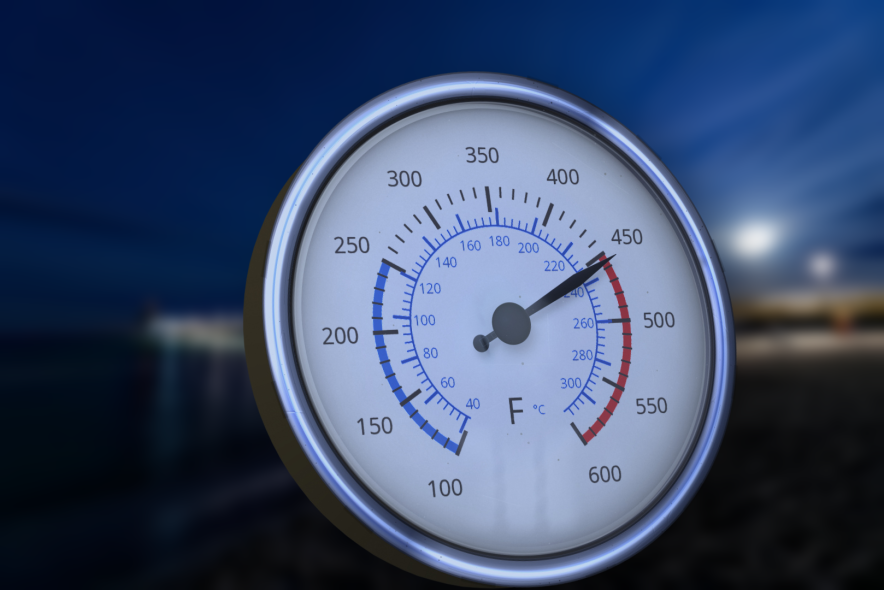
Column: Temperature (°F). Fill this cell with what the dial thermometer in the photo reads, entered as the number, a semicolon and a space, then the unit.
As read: 455; °F
